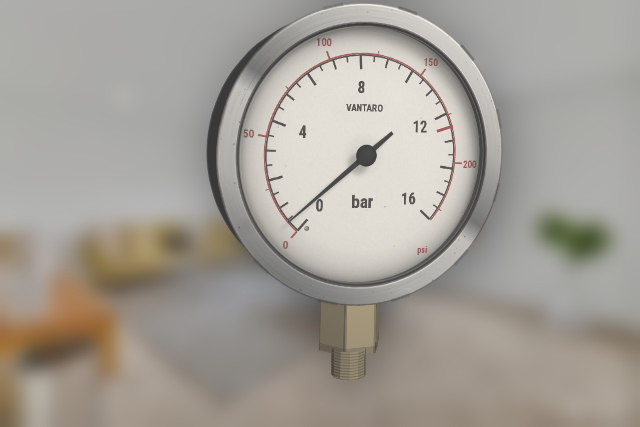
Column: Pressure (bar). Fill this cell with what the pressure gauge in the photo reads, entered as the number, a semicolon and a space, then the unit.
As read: 0.5; bar
